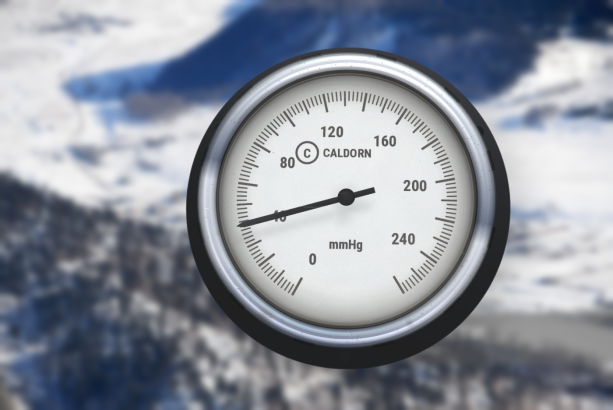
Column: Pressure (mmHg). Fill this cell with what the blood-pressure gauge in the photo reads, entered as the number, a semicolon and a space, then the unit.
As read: 40; mmHg
